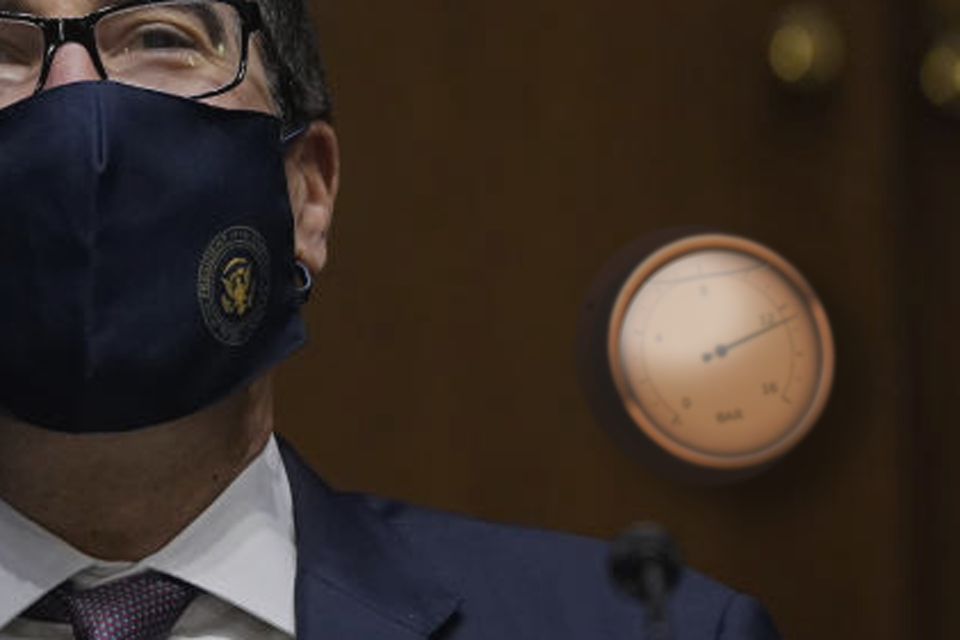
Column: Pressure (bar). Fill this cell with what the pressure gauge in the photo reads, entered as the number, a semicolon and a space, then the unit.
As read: 12.5; bar
